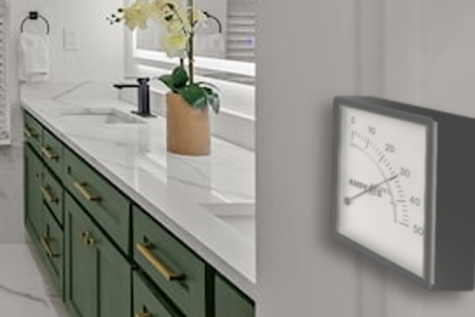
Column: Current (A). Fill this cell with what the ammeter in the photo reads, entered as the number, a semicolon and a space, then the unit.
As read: 30; A
